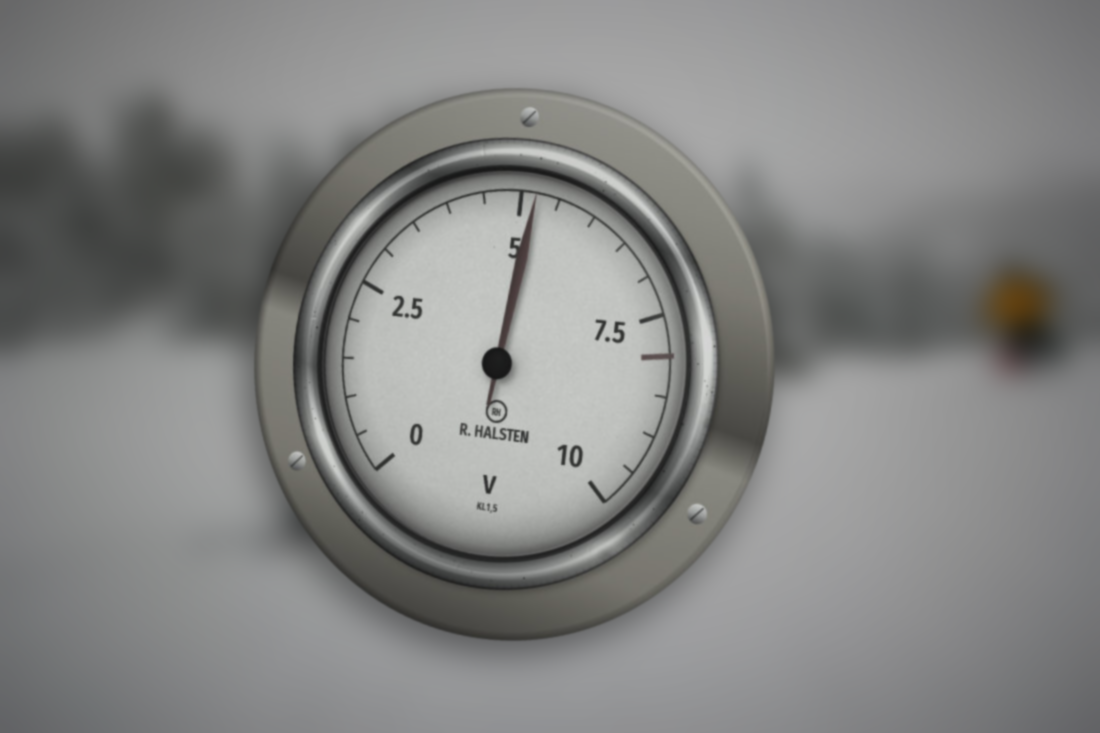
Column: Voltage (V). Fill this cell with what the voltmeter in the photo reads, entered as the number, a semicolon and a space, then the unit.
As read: 5.25; V
